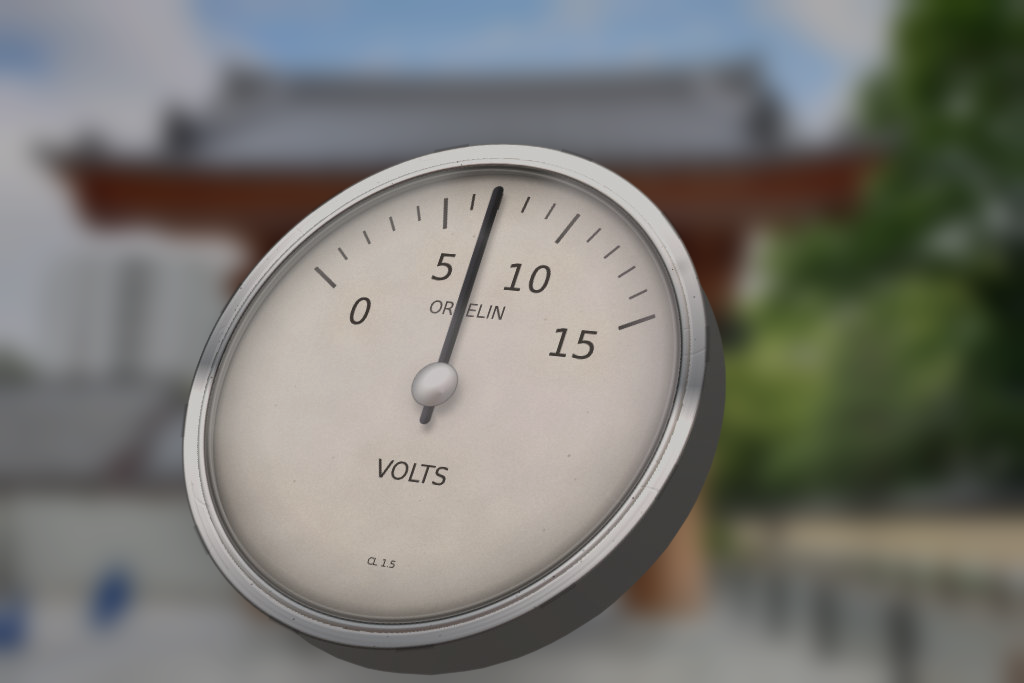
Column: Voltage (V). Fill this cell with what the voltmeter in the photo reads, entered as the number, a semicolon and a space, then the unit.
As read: 7; V
